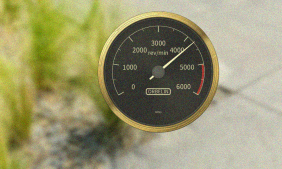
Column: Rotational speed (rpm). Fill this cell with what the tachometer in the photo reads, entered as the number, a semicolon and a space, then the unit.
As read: 4250; rpm
